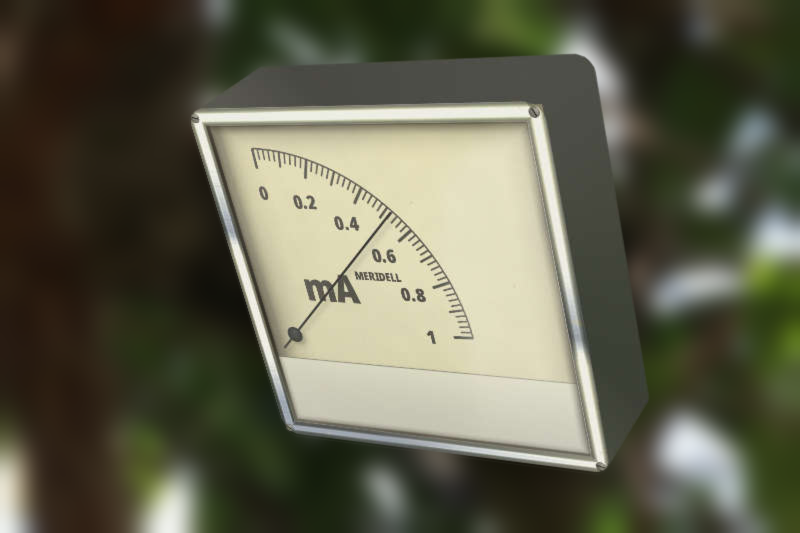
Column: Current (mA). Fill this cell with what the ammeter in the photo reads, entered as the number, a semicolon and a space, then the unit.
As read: 0.52; mA
